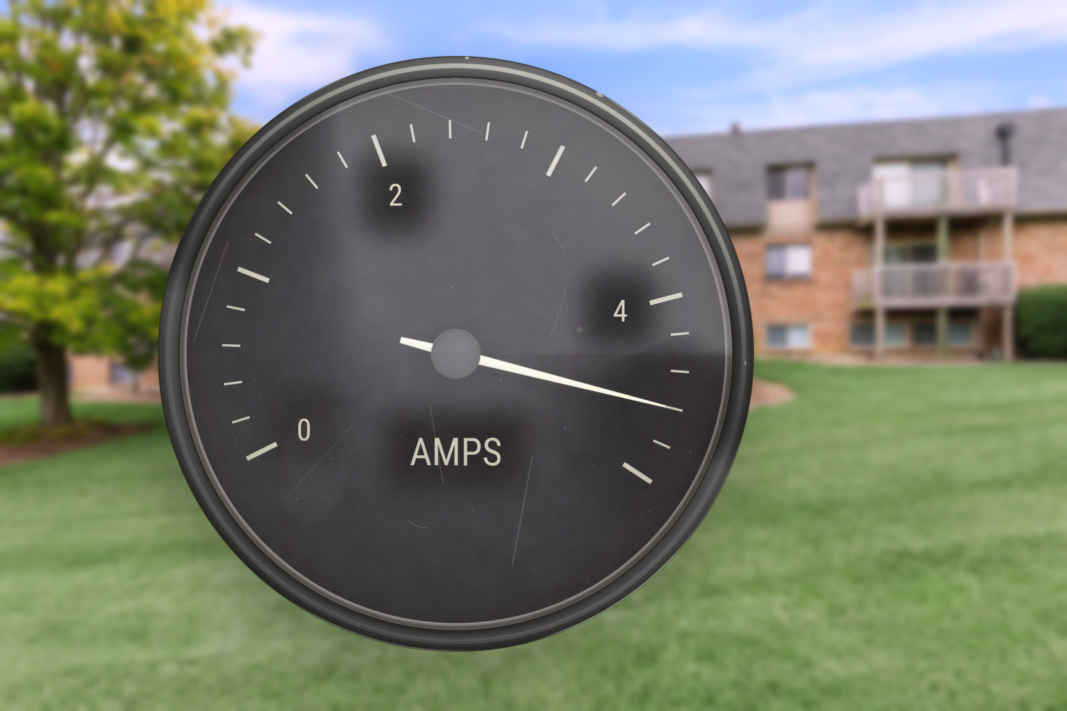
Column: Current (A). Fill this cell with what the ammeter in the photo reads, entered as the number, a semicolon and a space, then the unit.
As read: 4.6; A
